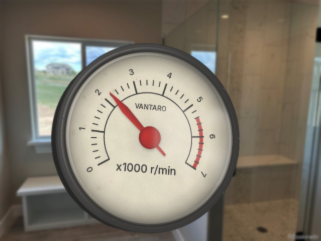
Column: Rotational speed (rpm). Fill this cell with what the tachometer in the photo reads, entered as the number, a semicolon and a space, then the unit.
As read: 2200; rpm
